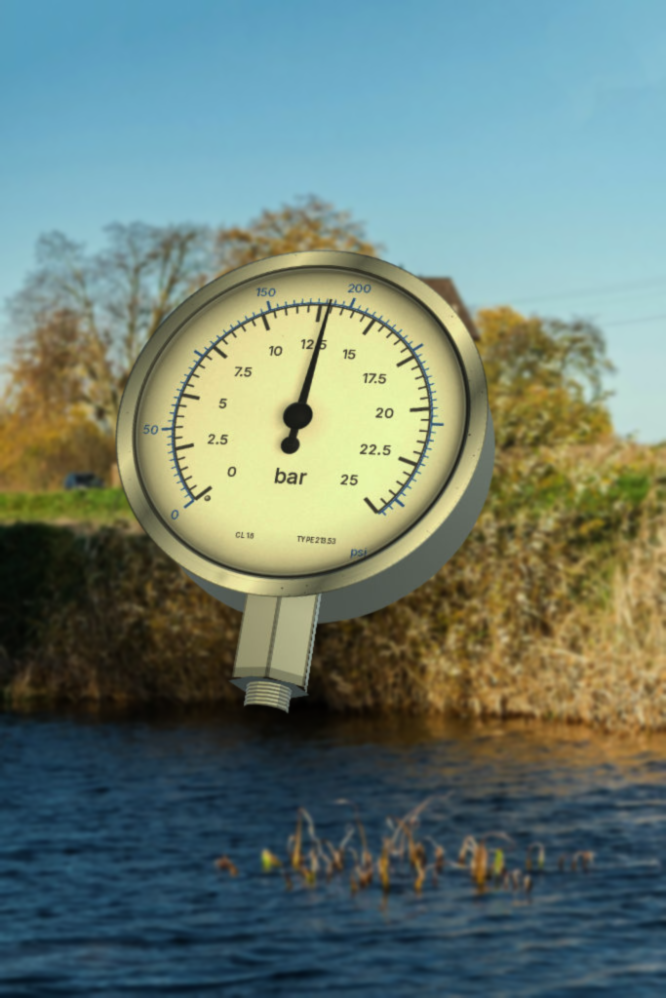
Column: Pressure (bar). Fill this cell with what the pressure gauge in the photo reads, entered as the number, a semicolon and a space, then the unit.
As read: 13; bar
